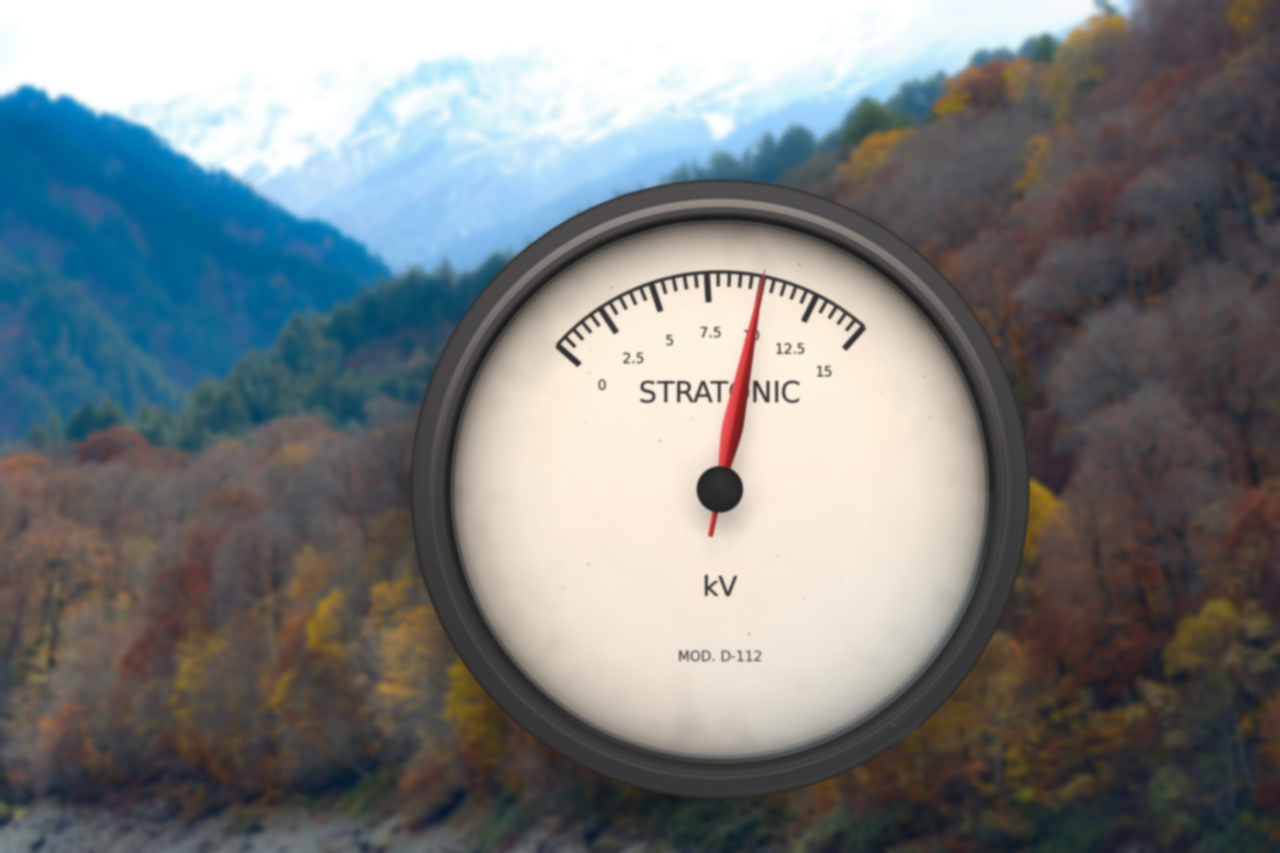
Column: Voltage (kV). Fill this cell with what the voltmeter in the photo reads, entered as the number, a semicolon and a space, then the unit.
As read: 10; kV
